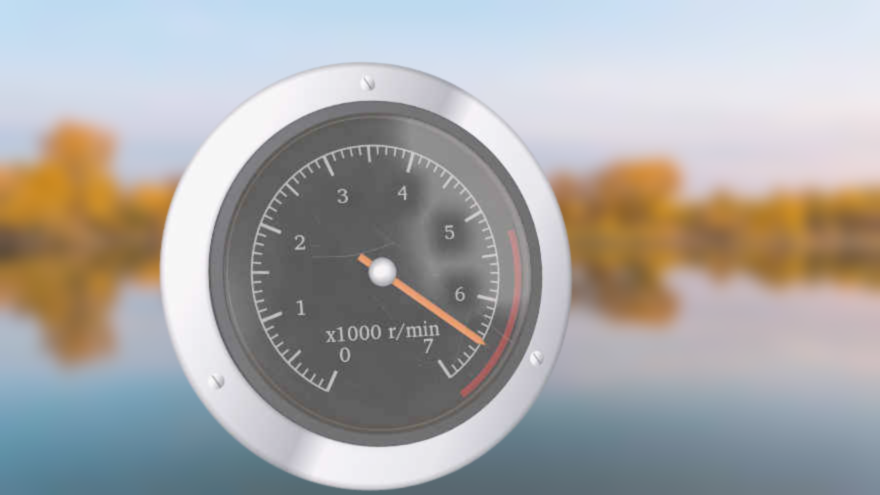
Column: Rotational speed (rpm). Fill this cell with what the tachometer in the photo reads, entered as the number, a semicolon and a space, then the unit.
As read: 6500; rpm
